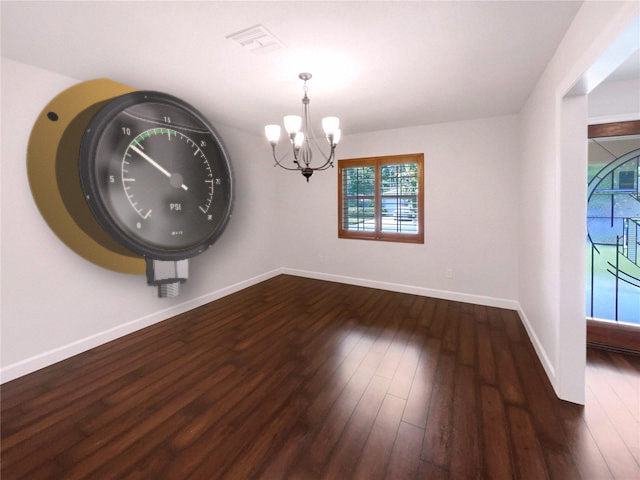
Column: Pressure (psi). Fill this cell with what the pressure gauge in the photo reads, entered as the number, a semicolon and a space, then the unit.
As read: 9; psi
